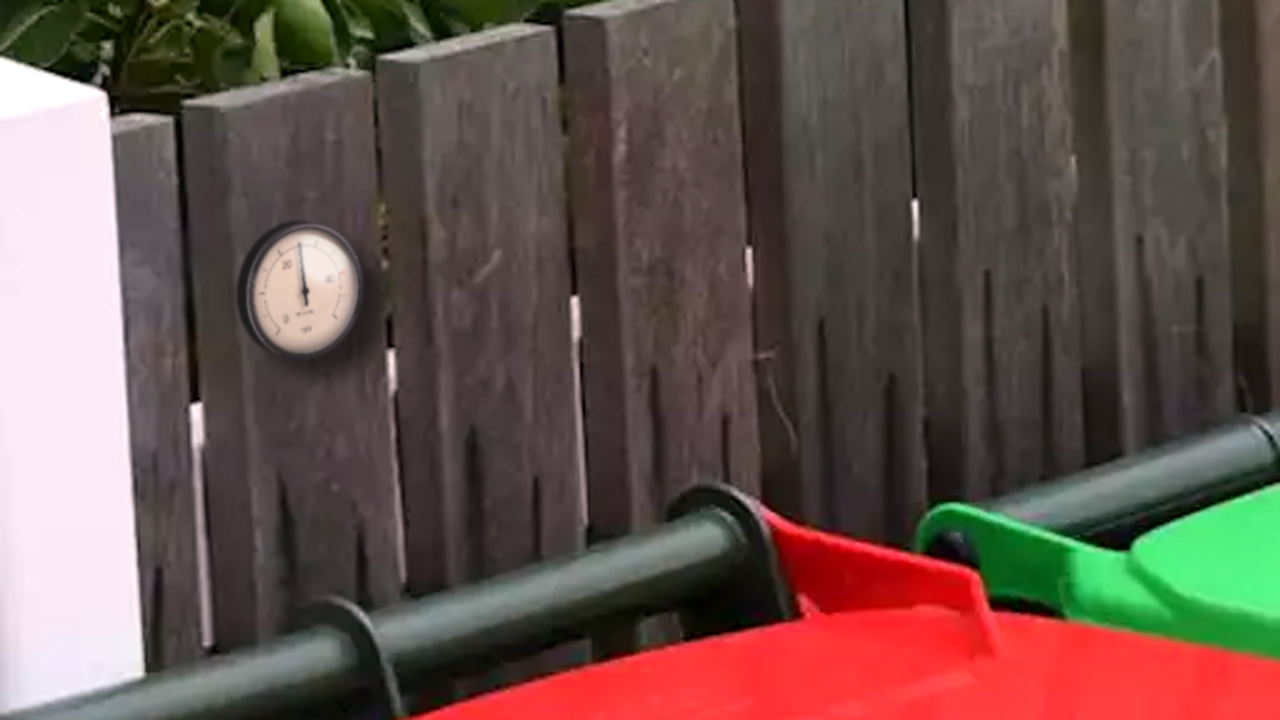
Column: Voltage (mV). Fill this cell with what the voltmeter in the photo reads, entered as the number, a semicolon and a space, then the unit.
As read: 25; mV
